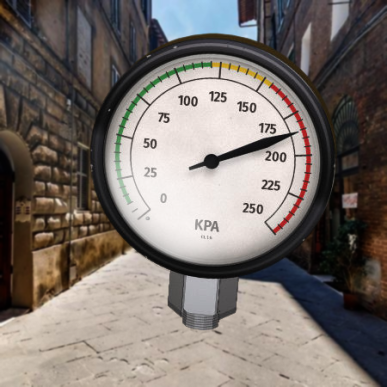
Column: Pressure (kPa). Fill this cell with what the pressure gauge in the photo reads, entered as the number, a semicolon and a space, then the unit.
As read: 185; kPa
